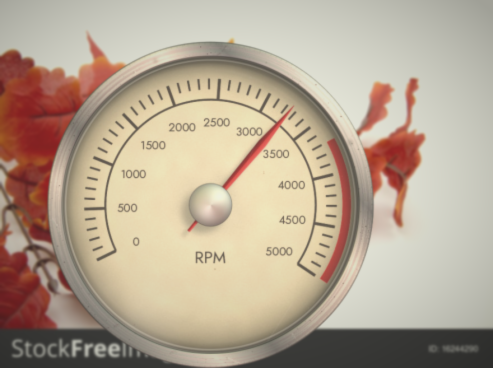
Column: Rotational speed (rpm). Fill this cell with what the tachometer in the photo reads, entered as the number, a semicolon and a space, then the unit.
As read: 3250; rpm
